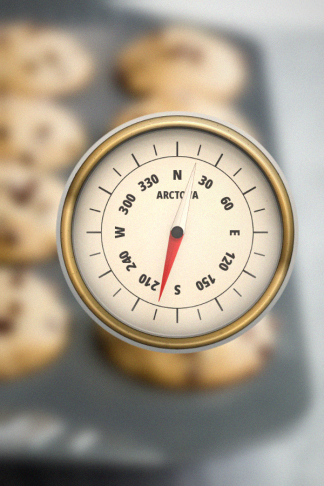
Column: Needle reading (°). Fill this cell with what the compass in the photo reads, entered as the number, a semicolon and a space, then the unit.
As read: 195; °
